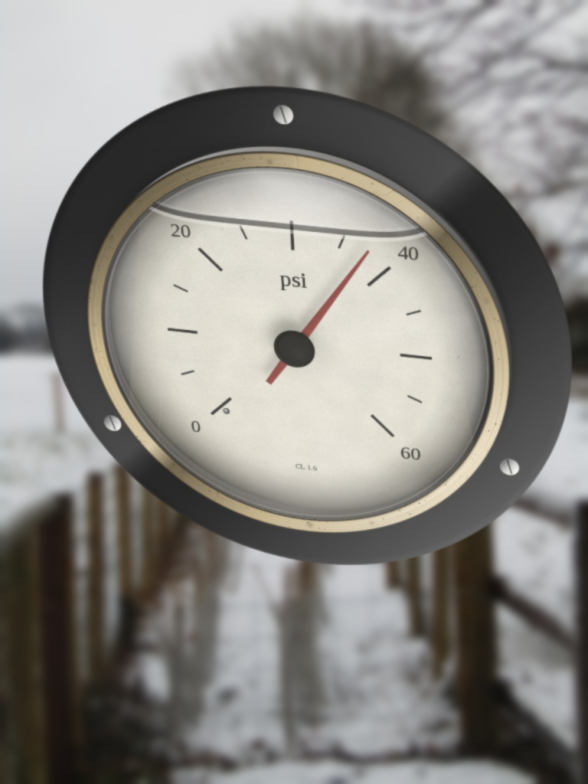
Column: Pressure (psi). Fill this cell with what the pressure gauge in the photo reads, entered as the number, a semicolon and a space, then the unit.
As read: 37.5; psi
